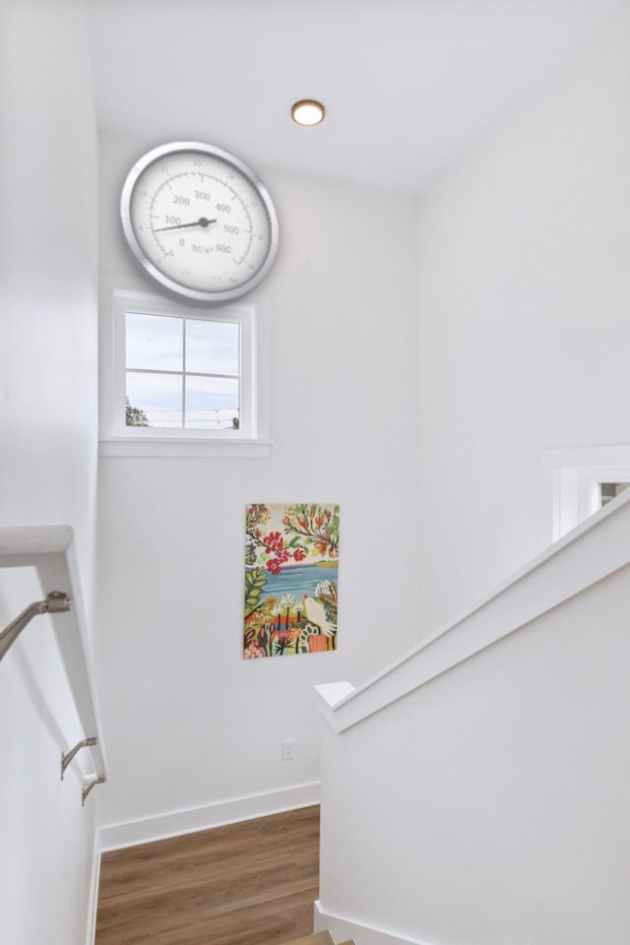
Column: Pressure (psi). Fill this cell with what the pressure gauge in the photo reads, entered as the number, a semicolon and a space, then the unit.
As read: 60; psi
